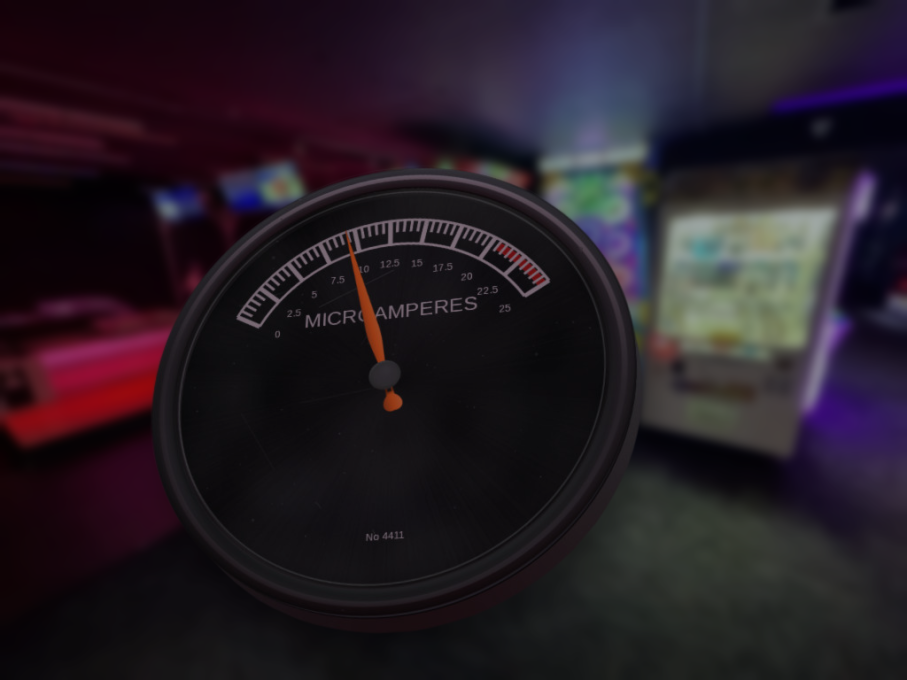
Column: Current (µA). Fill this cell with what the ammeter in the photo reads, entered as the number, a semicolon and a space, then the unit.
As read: 9.5; µA
